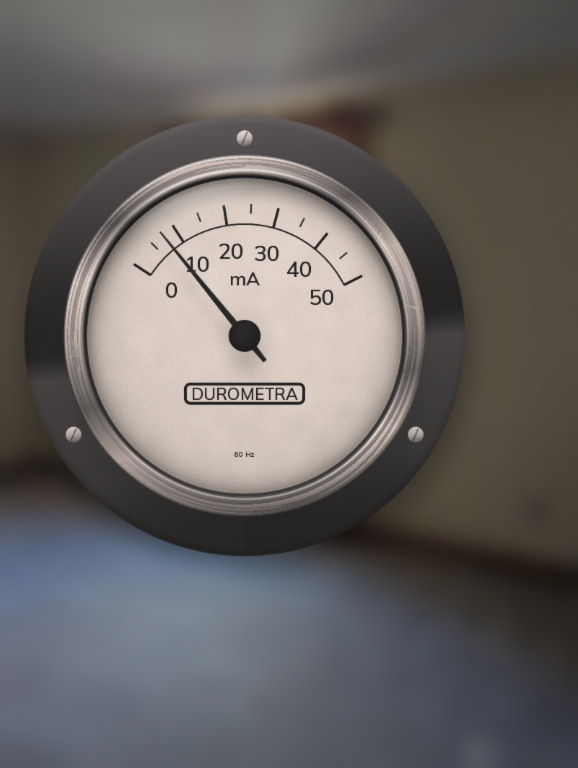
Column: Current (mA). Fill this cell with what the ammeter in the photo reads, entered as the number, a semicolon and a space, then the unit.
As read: 7.5; mA
